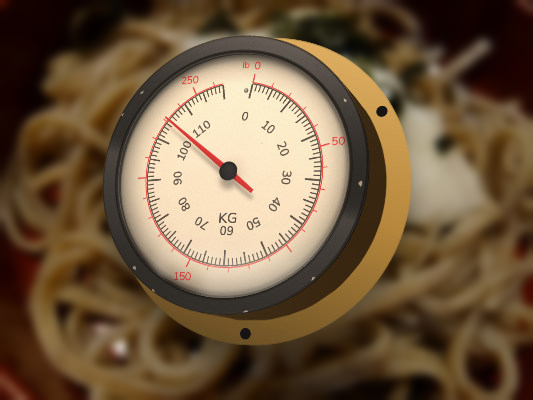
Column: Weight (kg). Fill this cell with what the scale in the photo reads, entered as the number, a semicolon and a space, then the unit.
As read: 105; kg
